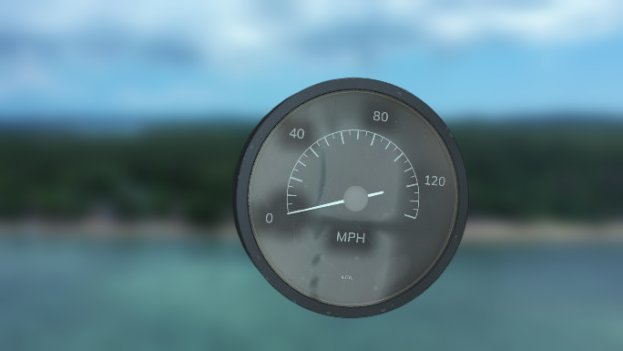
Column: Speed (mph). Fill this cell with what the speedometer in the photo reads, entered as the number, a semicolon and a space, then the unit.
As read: 0; mph
